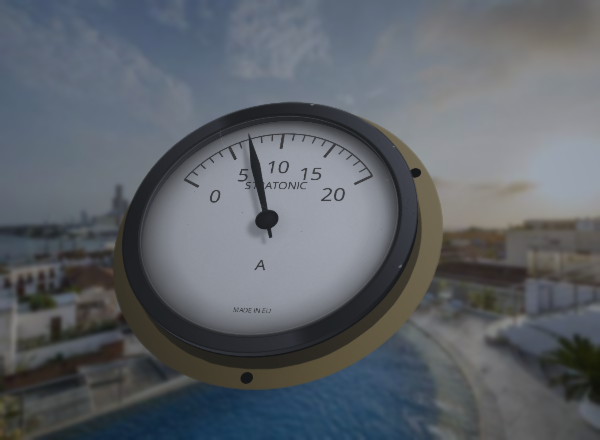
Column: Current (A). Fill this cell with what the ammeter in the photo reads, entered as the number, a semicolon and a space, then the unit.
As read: 7; A
